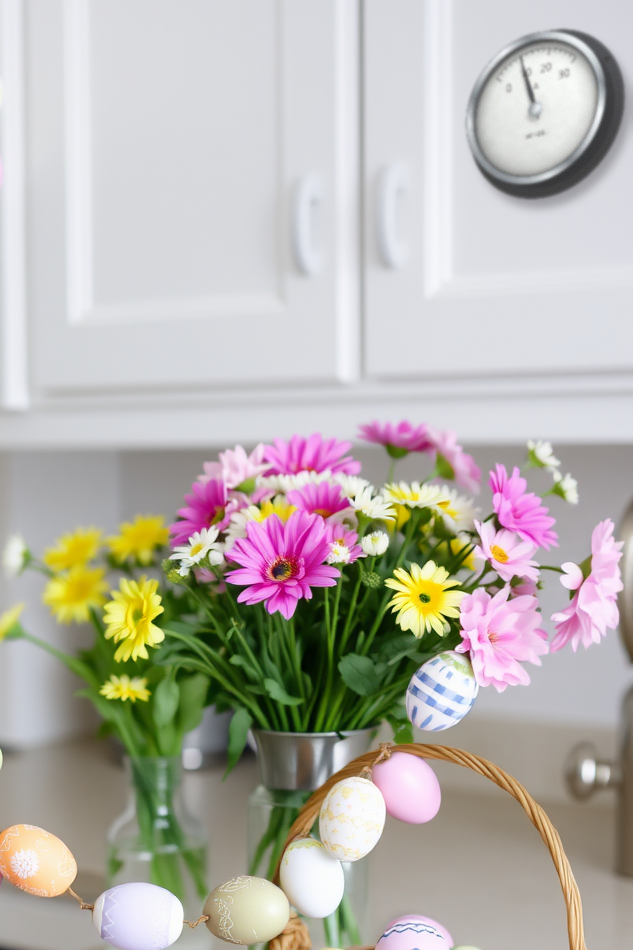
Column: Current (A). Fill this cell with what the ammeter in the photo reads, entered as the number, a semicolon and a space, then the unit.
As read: 10; A
